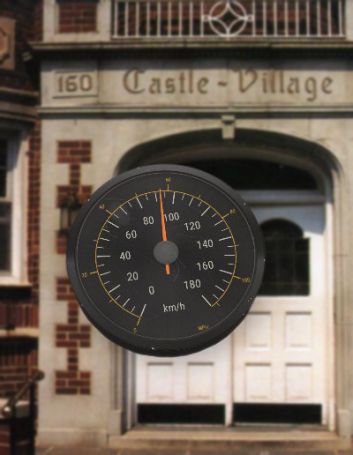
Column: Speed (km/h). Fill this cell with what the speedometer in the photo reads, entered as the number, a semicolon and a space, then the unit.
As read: 92.5; km/h
